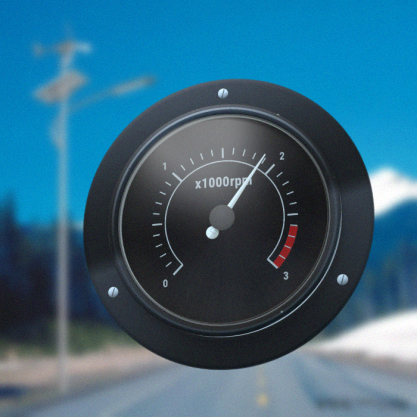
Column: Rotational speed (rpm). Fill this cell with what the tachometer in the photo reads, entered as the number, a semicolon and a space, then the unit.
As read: 1900; rpm
